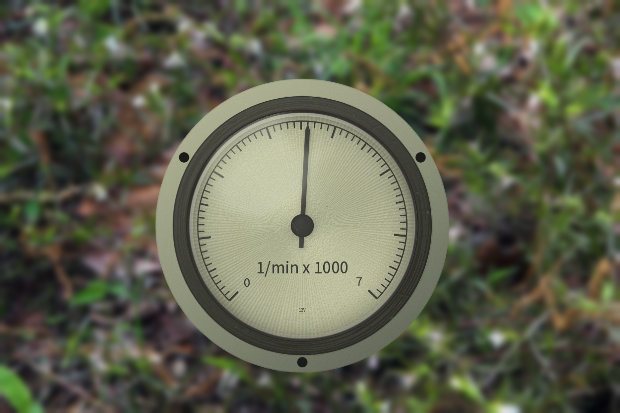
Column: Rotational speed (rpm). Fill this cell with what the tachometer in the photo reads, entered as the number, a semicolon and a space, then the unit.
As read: 3600; rpm
